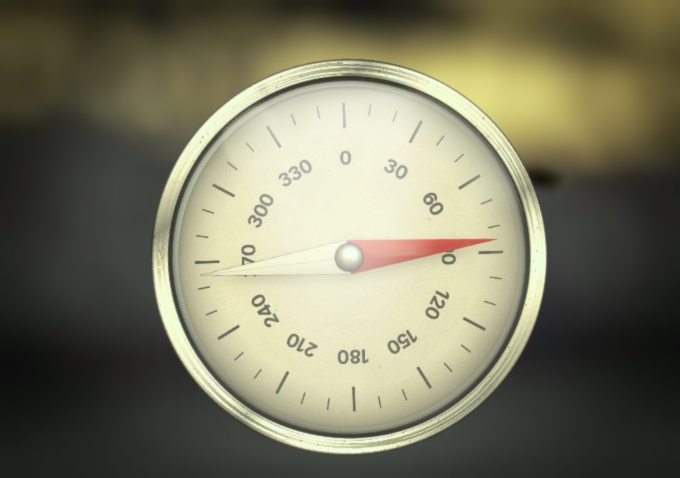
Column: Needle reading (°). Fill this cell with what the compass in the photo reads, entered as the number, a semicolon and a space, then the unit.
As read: 85; °
